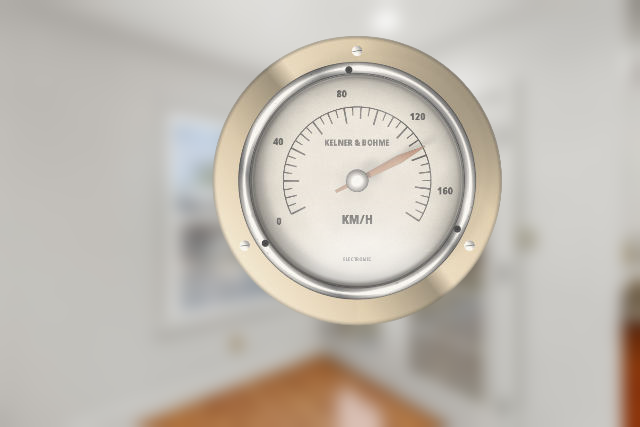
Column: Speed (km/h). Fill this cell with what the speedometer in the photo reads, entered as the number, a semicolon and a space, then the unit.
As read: 135; km/h
